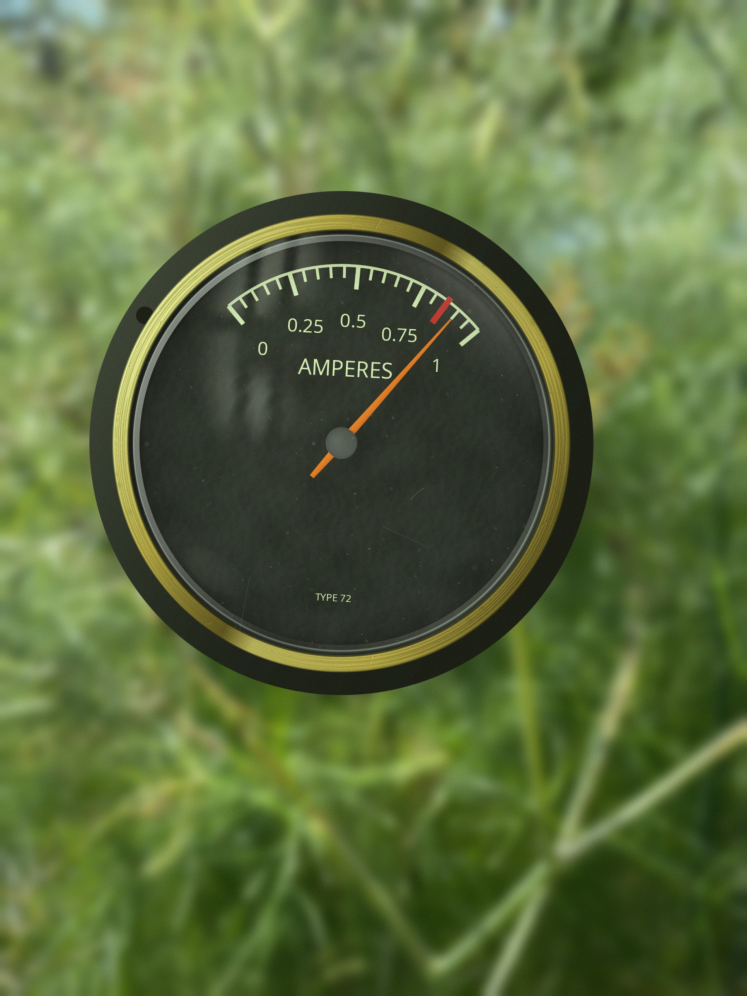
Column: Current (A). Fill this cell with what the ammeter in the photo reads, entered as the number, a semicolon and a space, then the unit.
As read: 0.9; A
